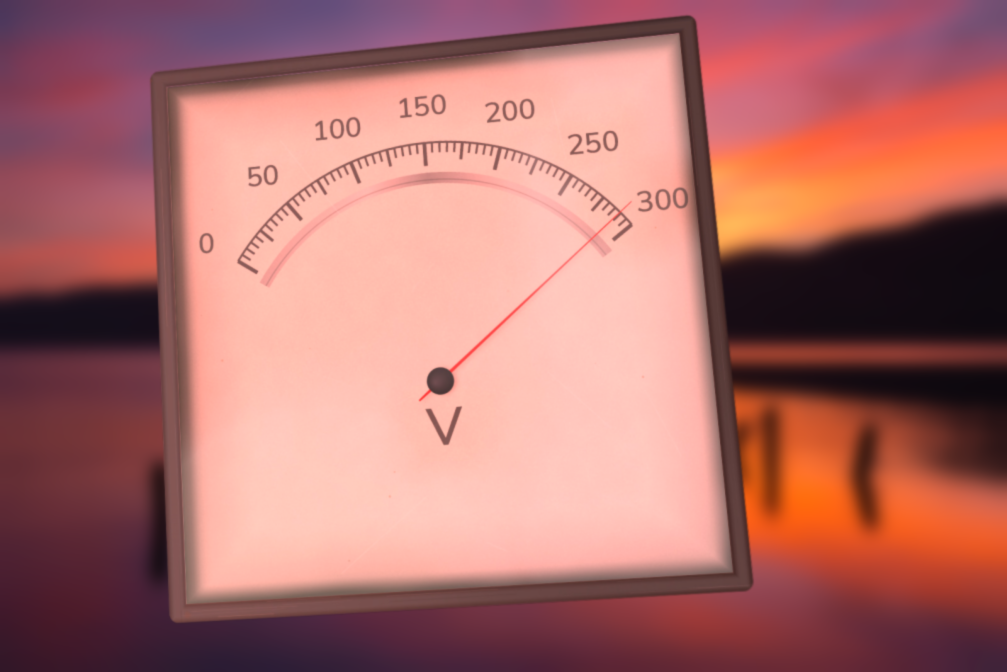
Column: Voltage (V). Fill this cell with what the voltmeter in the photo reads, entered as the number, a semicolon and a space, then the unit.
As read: 290; V
